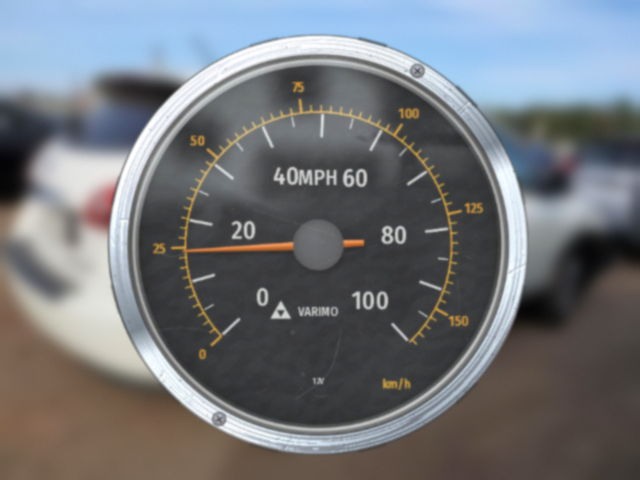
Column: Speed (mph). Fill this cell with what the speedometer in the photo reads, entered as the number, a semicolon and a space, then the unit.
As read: 15; mph
